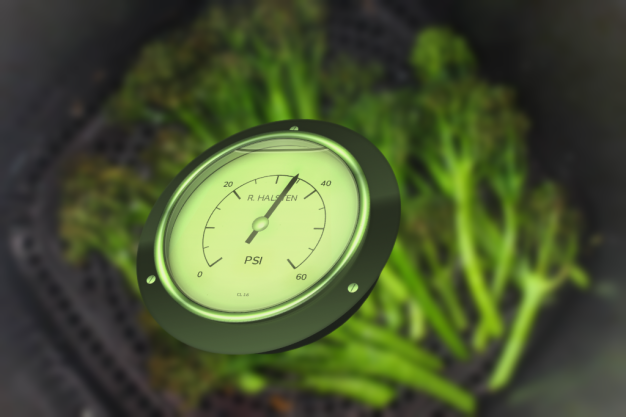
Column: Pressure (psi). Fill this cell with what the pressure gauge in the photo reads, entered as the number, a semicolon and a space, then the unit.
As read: 35; psi
